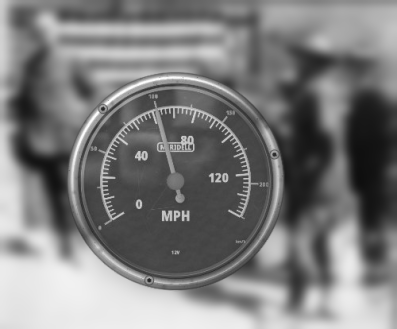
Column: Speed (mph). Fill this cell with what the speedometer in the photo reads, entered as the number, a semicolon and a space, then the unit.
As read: 62; mph
